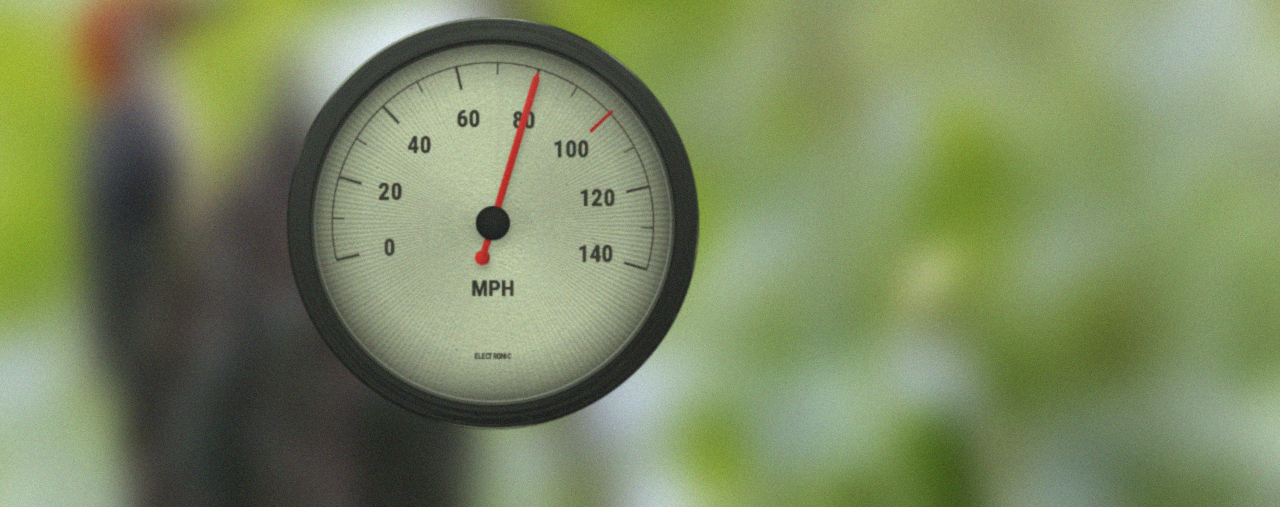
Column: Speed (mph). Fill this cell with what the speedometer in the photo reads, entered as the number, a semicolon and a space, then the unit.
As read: 80; mph
